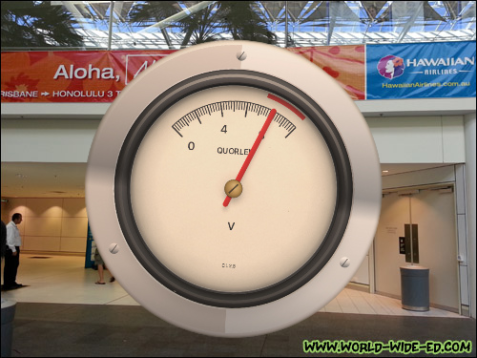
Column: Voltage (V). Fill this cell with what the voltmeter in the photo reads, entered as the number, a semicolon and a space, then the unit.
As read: 8; V
